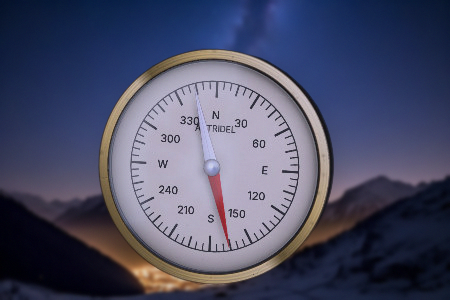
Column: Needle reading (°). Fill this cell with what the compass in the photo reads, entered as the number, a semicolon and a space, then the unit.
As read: 165; °
